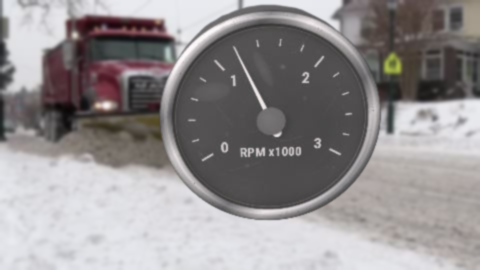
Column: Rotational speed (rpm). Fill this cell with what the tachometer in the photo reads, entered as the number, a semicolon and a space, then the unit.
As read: 1200; rpm
